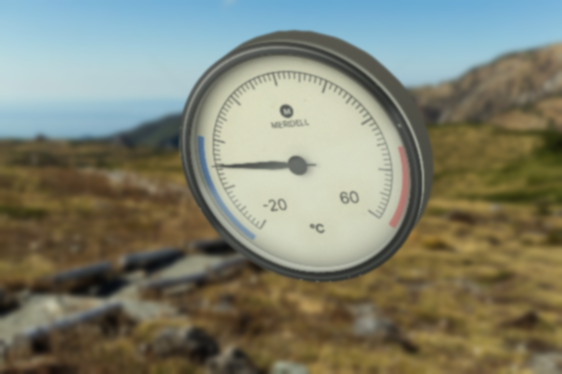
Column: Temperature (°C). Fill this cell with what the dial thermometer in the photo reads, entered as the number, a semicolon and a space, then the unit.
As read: -5; °C
